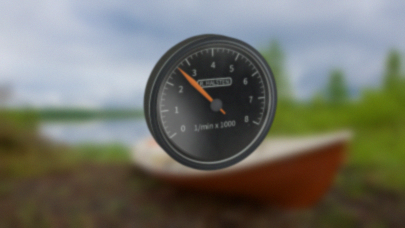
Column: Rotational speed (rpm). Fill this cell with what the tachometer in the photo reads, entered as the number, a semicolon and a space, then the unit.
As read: 2600; rpm
